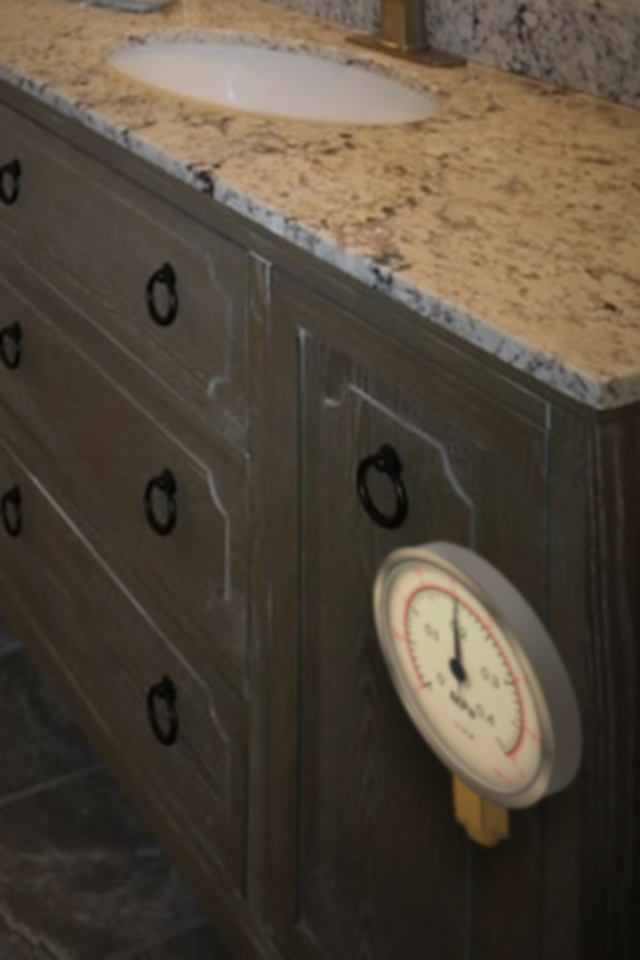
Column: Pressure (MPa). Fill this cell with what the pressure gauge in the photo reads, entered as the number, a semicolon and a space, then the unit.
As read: 0.2; MPa
